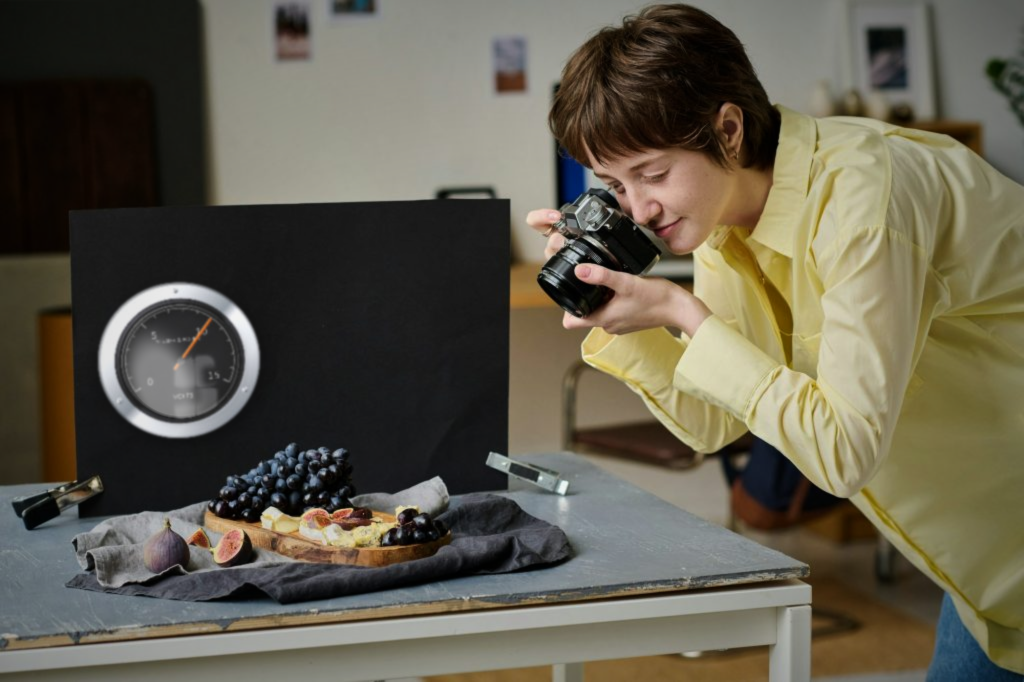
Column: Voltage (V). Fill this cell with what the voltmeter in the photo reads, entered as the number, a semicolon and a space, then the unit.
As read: 10; V
